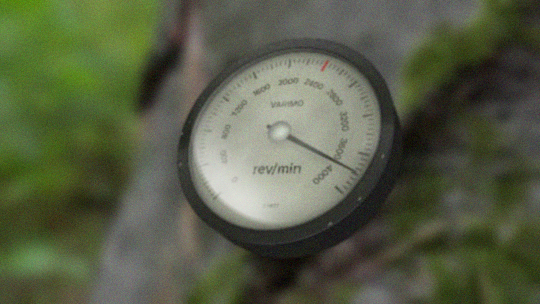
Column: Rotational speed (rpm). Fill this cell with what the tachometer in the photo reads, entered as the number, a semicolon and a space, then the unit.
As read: 3800; rpm
